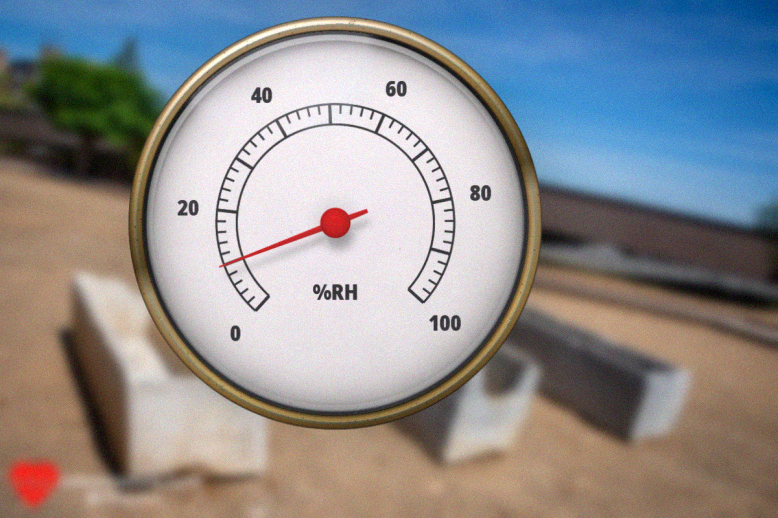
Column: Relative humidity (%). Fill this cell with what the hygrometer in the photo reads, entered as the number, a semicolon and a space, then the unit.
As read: 10; %
